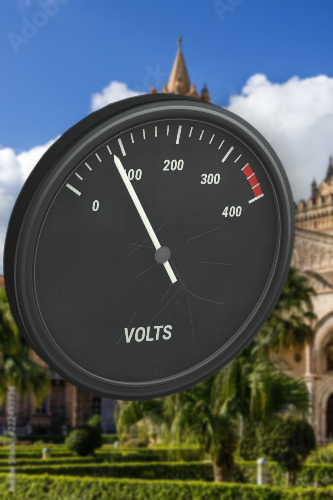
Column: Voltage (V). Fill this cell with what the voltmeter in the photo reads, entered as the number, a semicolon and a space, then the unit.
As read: 80; V
